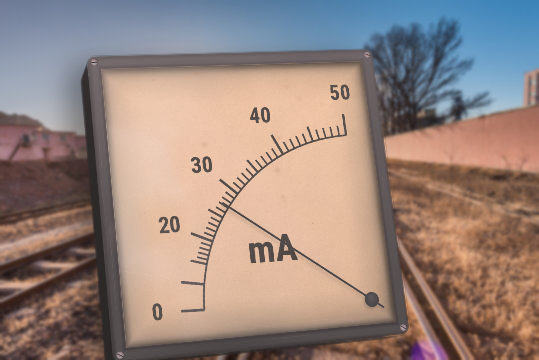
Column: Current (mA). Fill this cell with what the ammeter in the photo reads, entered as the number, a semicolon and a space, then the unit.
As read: 27; mA
